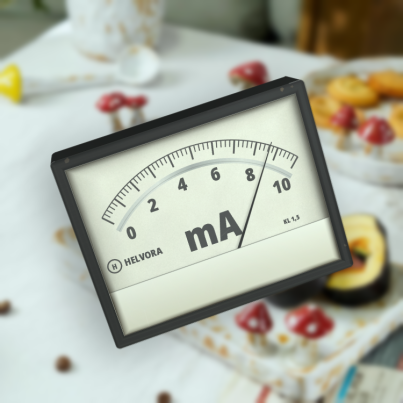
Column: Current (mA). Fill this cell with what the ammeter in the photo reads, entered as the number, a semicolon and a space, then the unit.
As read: 8.6; mA
